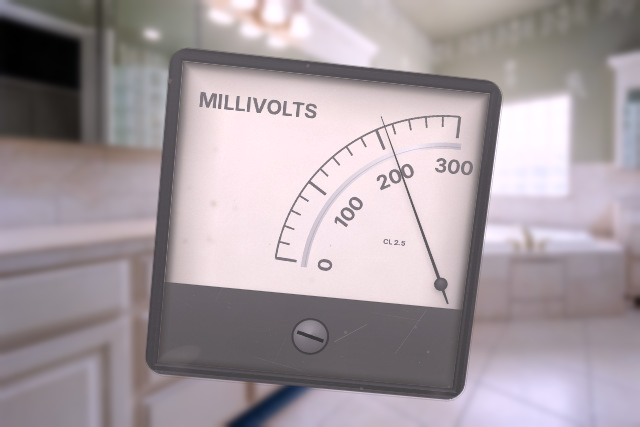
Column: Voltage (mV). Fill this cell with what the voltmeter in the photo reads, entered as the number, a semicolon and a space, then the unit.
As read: 210; mV
